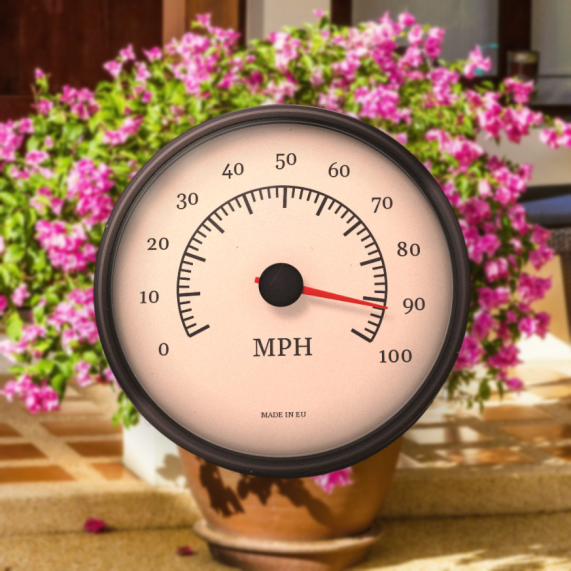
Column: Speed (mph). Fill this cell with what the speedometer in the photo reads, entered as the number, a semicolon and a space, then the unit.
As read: 92; mph
